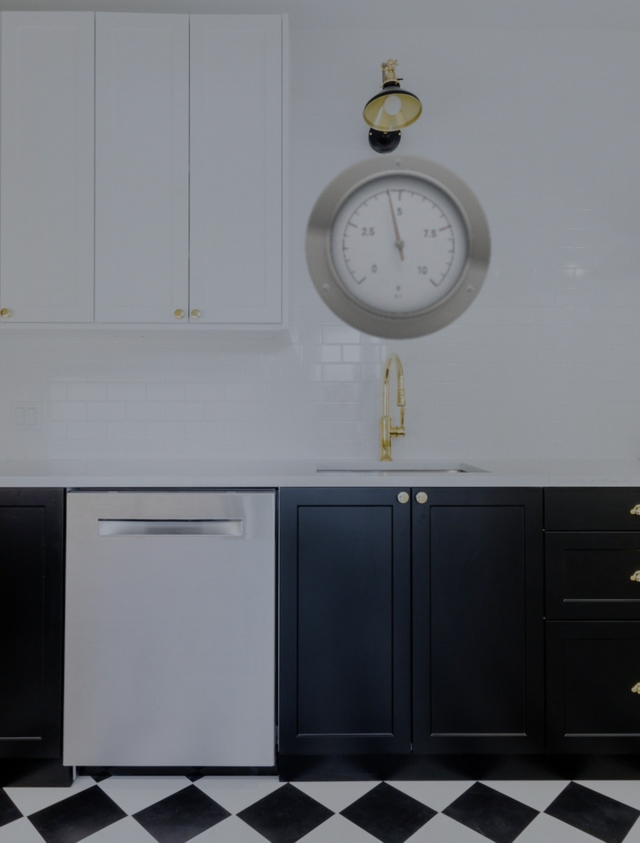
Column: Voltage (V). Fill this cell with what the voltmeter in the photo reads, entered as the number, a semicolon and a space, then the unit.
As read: 4.5; V
